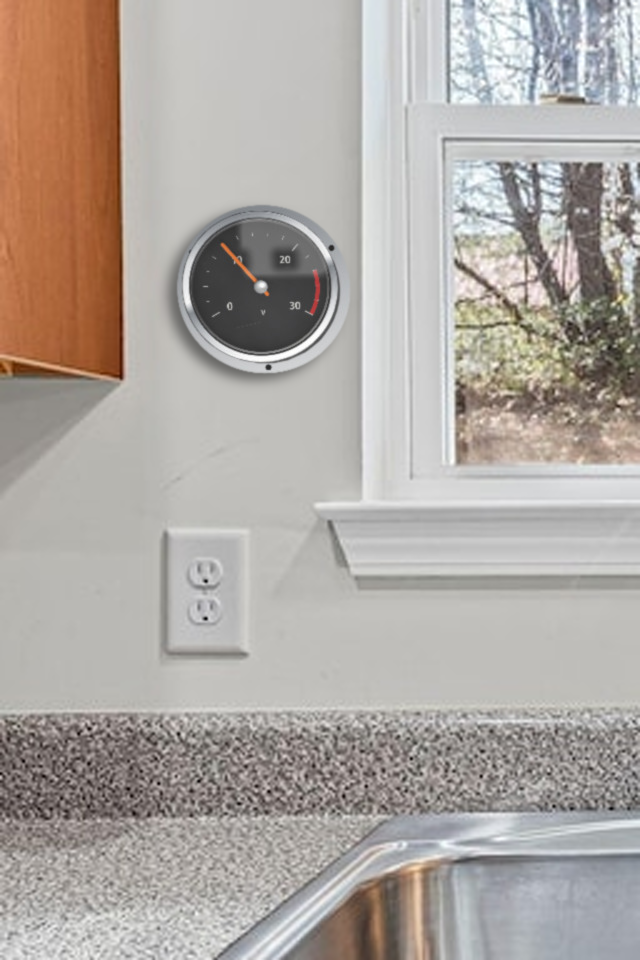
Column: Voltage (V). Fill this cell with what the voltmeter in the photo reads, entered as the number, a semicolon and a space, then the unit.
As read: 10; V
